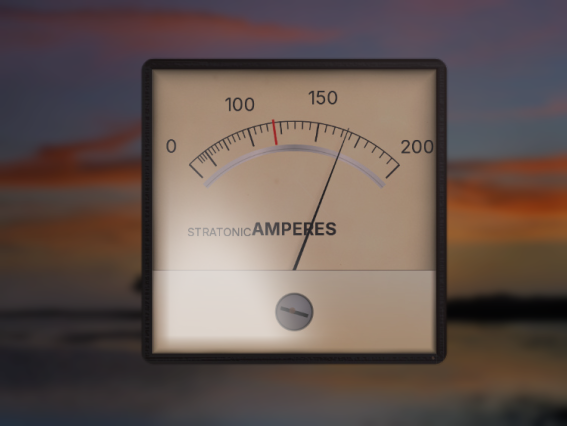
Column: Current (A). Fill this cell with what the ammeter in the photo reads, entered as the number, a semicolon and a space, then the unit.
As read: 167.5; A
